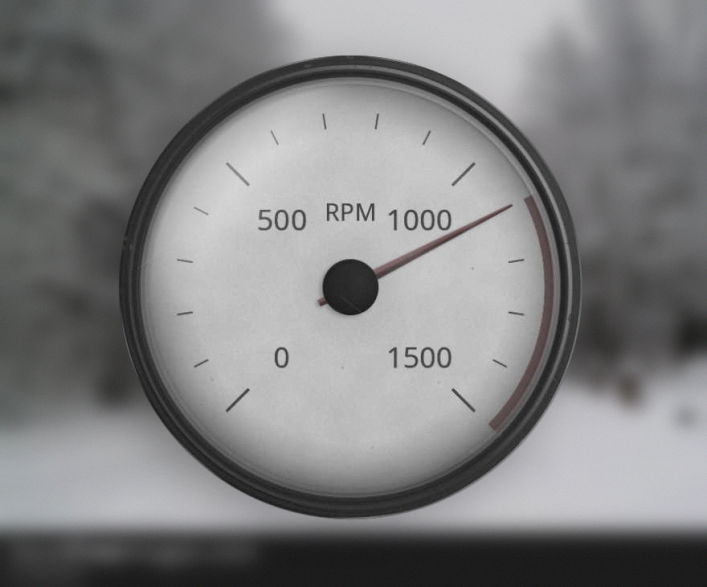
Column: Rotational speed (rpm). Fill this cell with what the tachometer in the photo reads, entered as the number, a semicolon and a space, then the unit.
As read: 1100; rpm
